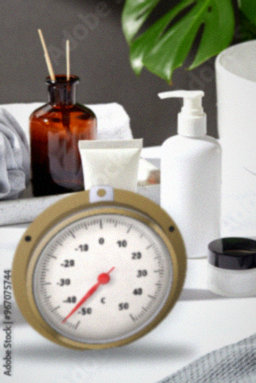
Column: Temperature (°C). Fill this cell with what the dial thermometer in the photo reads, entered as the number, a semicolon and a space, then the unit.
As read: -45; °C
